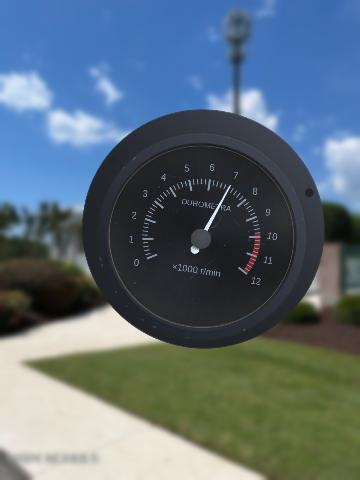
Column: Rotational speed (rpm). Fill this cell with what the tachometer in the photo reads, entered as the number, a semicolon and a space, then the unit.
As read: 7000; rpm
